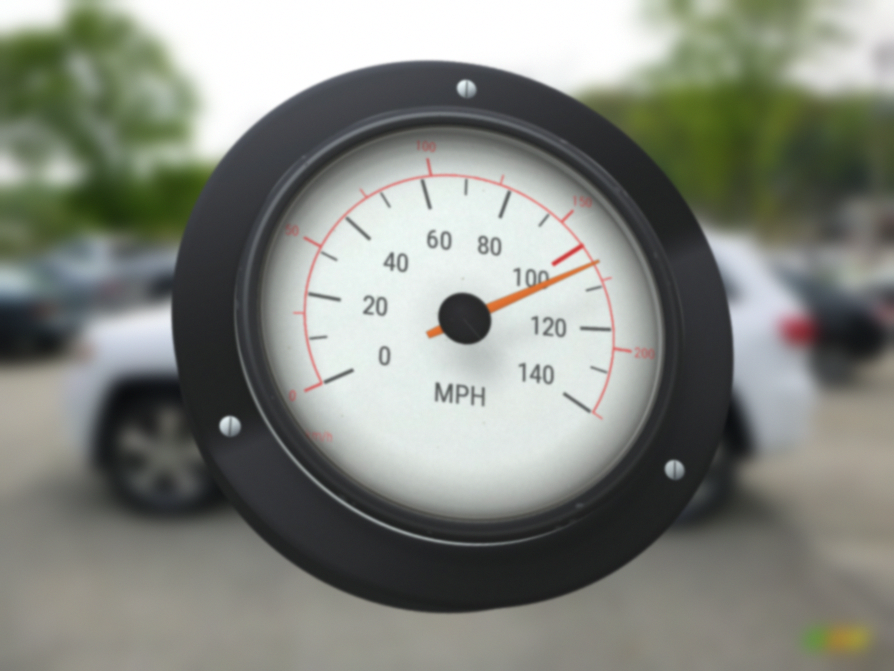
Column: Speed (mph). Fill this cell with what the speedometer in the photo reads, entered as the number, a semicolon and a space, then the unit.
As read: 105; mph
